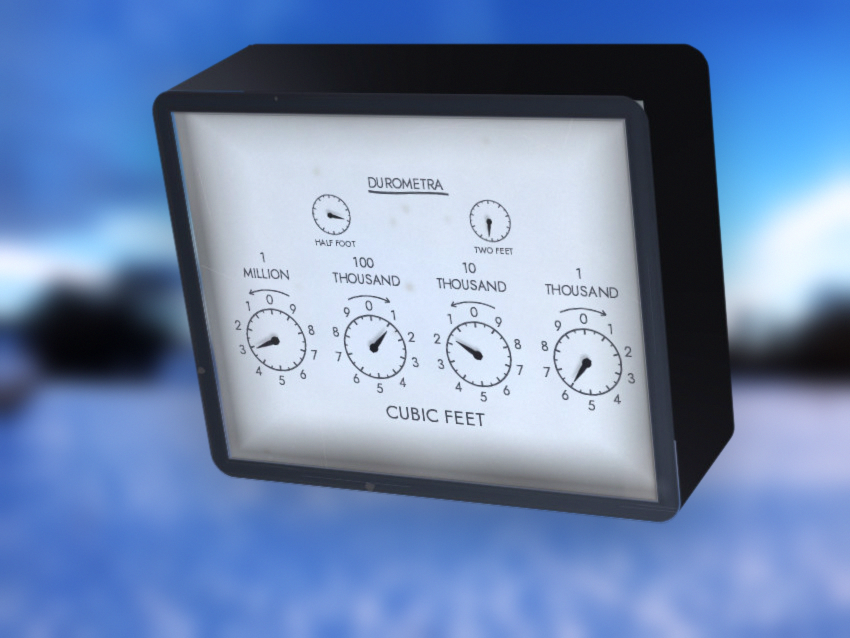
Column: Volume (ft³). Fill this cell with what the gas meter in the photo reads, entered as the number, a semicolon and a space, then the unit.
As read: 311600; ft³
